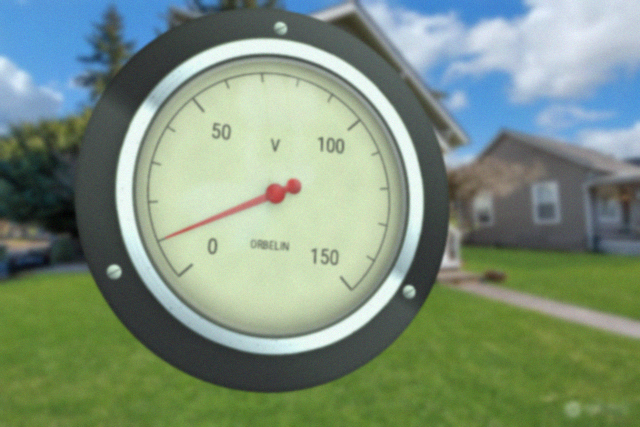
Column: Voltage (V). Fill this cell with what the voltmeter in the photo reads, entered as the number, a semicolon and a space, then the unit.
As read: 10; V
